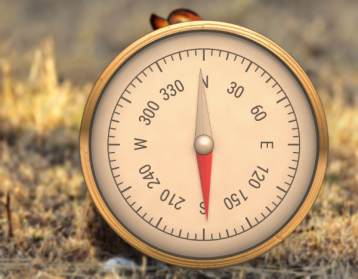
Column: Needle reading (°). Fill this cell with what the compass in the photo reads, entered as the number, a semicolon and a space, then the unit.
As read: 177.5; °
